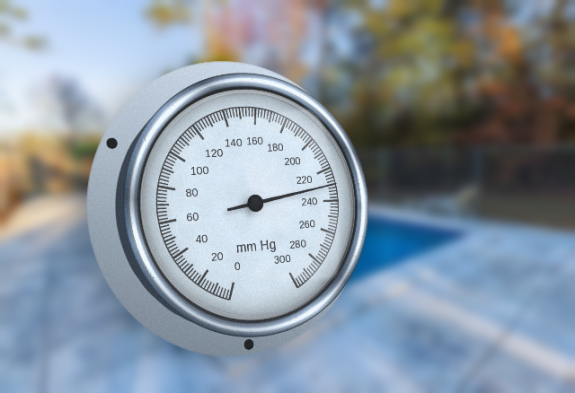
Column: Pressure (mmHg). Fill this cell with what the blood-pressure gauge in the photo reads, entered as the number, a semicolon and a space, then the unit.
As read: 230; mmHg
